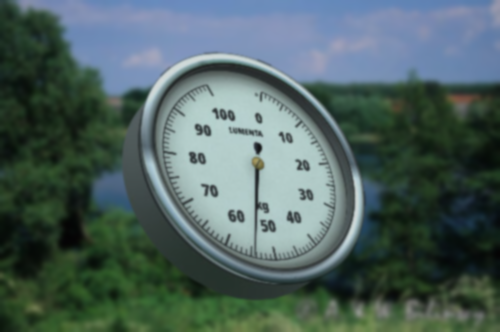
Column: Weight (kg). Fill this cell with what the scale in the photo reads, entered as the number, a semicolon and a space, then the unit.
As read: 55; kg
